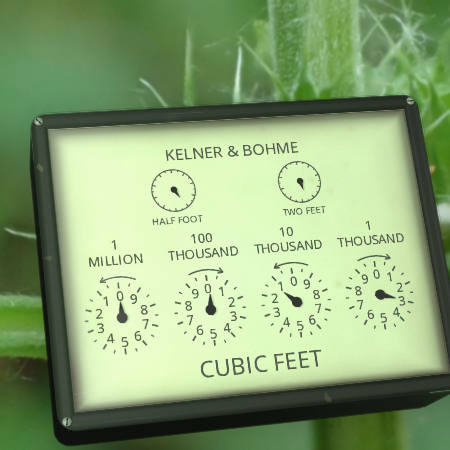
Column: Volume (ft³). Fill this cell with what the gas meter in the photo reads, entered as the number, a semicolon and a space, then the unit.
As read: 1300; ft³
